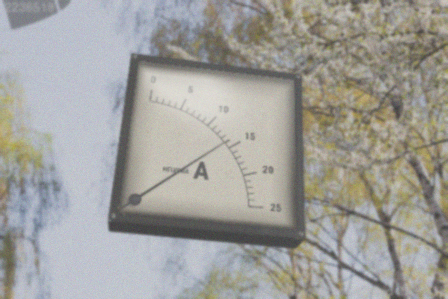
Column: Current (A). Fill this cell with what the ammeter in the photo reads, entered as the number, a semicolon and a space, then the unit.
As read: 14; A
